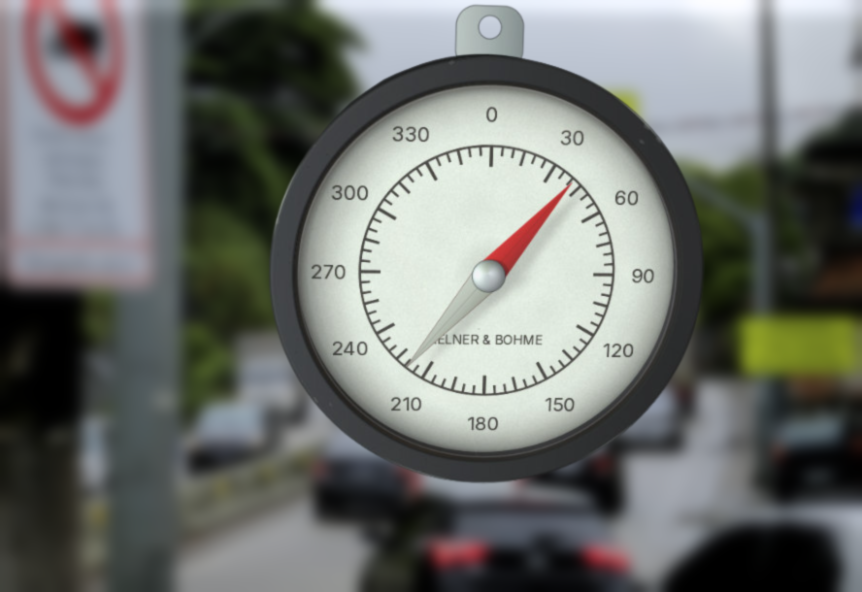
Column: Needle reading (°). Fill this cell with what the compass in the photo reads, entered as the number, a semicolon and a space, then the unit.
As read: 40; °
